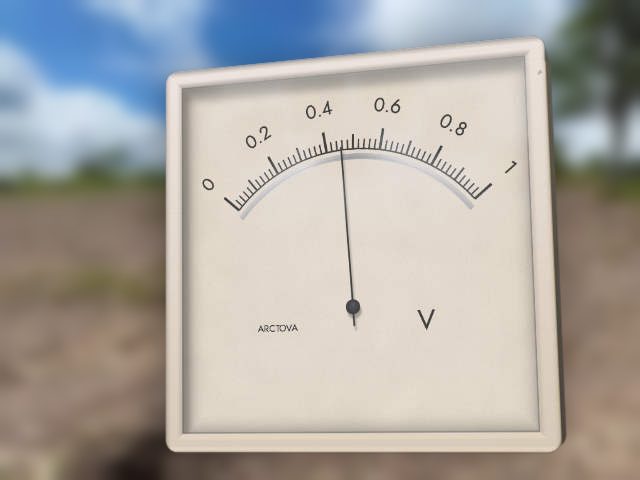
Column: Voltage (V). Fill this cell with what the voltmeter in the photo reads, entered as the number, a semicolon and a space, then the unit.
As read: 0.46; V
